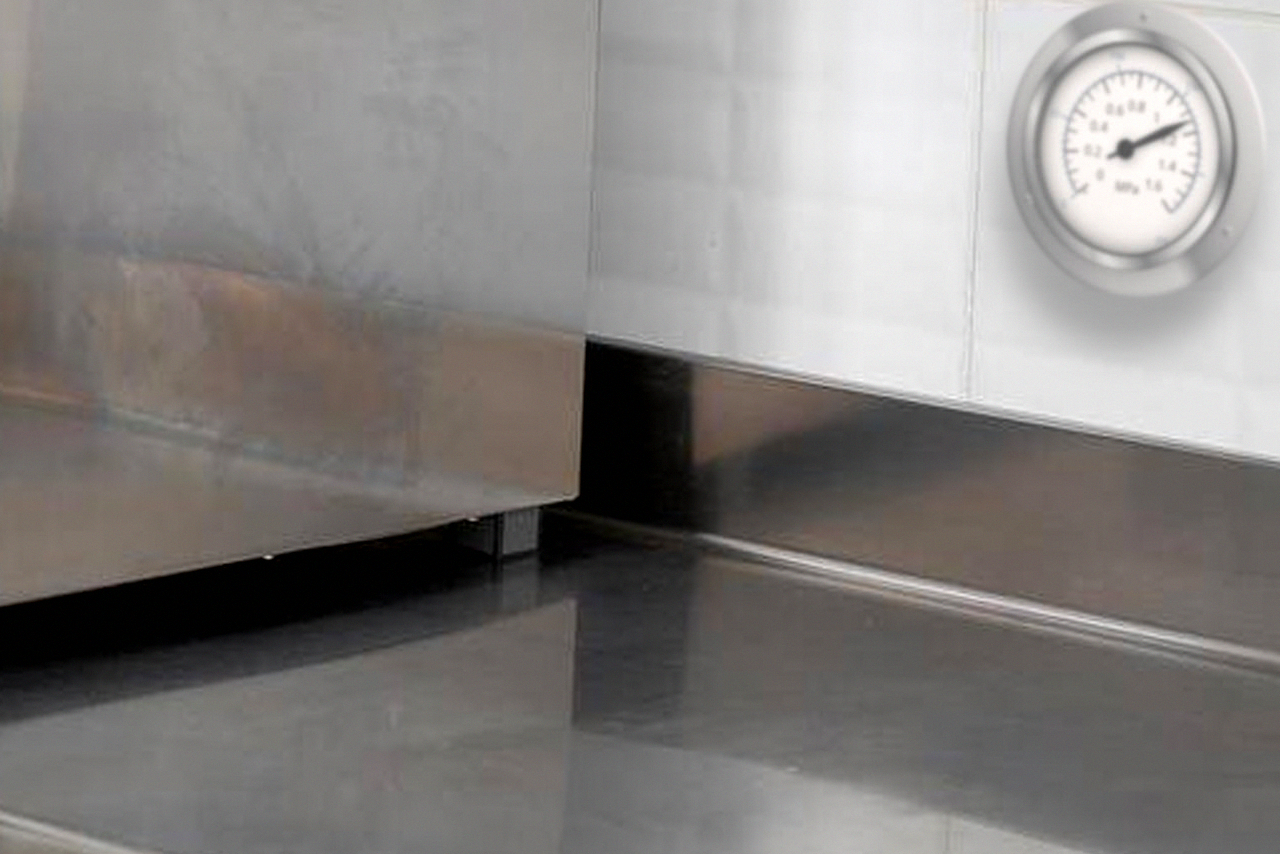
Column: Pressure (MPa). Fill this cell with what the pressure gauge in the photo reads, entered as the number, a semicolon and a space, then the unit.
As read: 1.15; MPa
